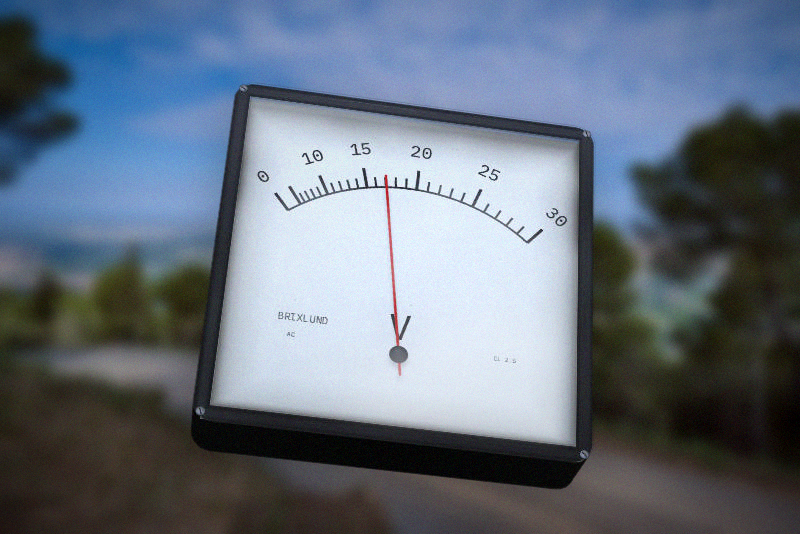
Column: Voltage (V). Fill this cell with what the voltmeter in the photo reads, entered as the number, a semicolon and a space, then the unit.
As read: 17; V
